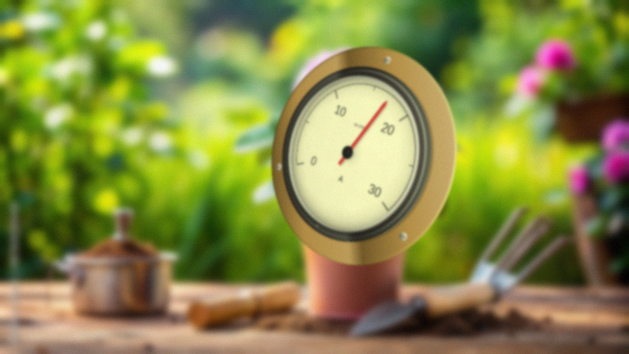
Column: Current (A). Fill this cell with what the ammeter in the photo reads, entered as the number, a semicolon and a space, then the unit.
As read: 17.5; A
